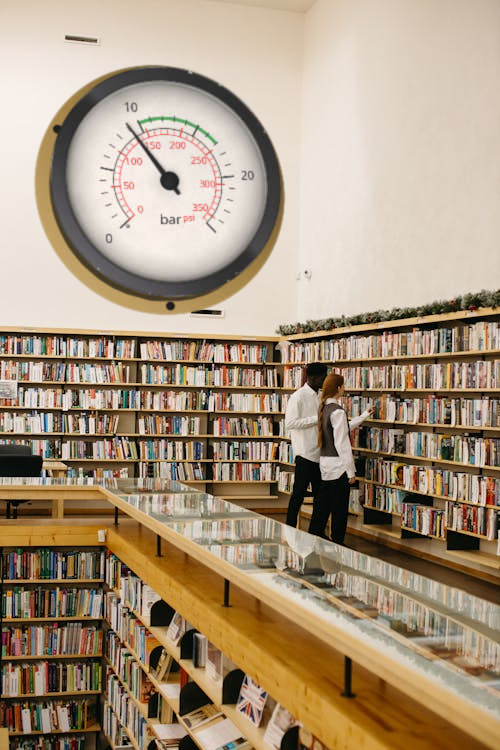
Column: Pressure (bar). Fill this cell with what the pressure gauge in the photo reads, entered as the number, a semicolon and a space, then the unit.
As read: 9; bar
